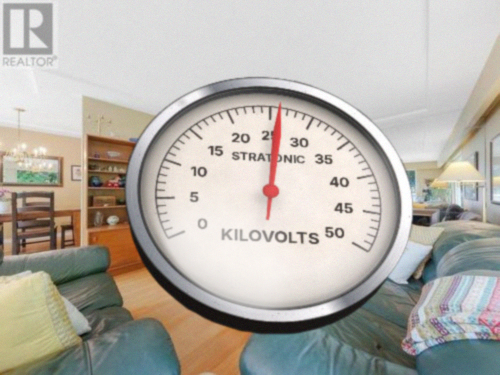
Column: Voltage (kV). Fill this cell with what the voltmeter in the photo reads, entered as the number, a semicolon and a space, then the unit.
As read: 26; kV
